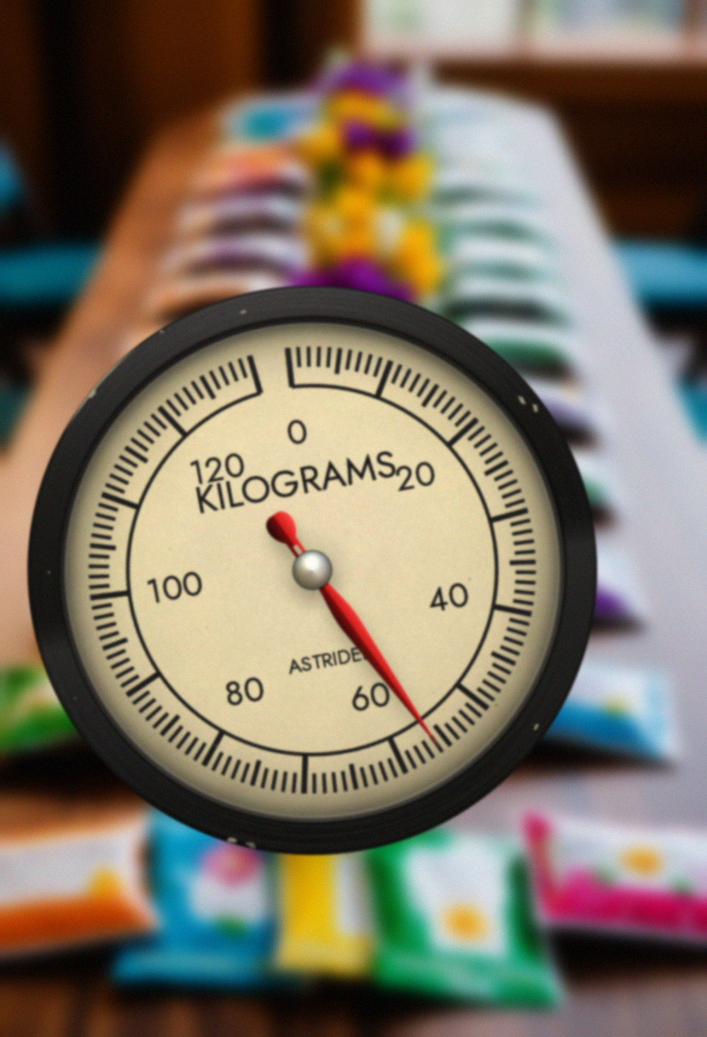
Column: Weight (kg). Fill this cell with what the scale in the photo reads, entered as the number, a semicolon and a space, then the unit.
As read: 56; kg
